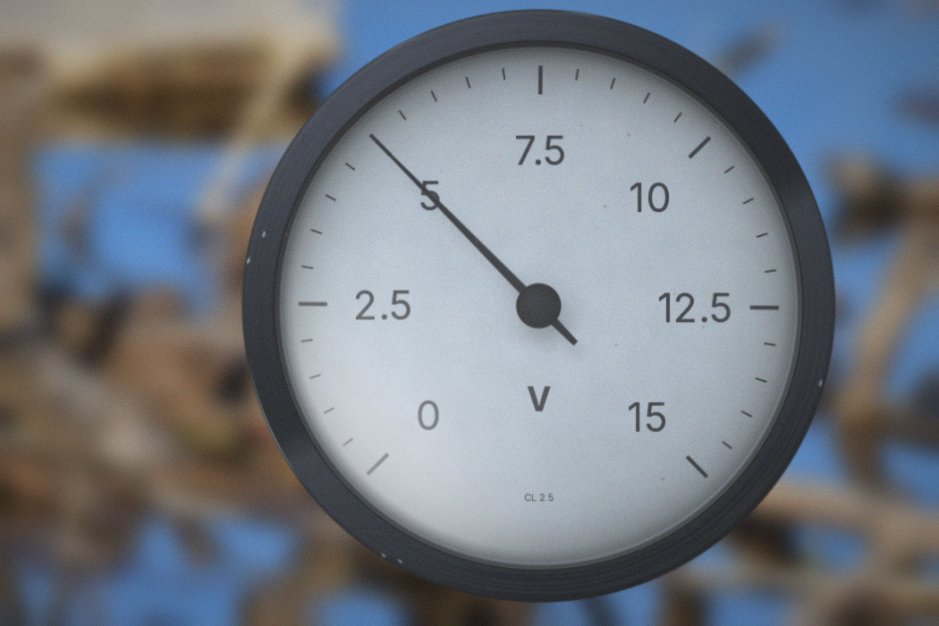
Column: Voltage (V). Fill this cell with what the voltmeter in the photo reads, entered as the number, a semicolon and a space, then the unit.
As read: 5; V
